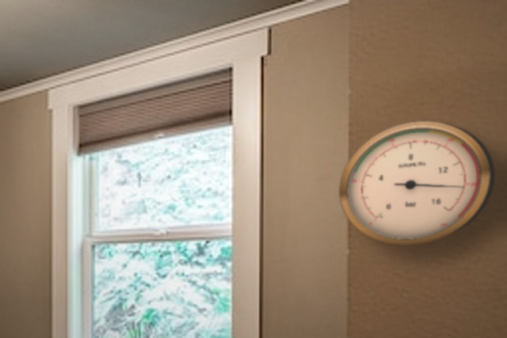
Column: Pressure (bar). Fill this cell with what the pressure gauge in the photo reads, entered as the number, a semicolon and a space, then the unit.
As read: 14; bar
